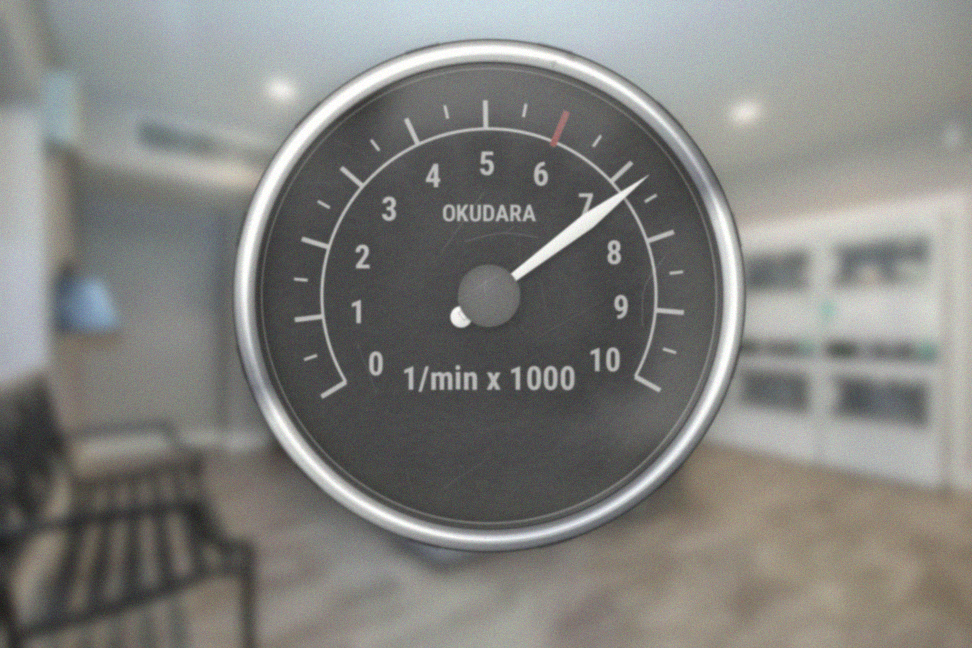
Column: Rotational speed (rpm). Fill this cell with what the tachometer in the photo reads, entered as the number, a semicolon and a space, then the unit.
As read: 7250; rpm
